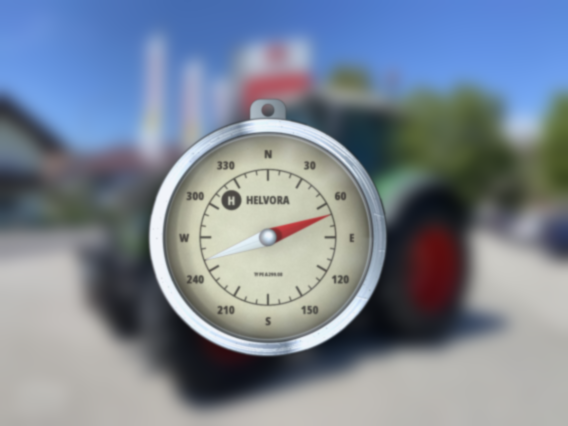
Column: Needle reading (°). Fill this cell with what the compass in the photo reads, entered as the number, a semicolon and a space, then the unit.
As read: 70; °
